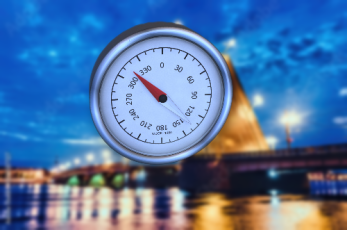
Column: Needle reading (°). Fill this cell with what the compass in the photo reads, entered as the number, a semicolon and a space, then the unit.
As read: 315; °
